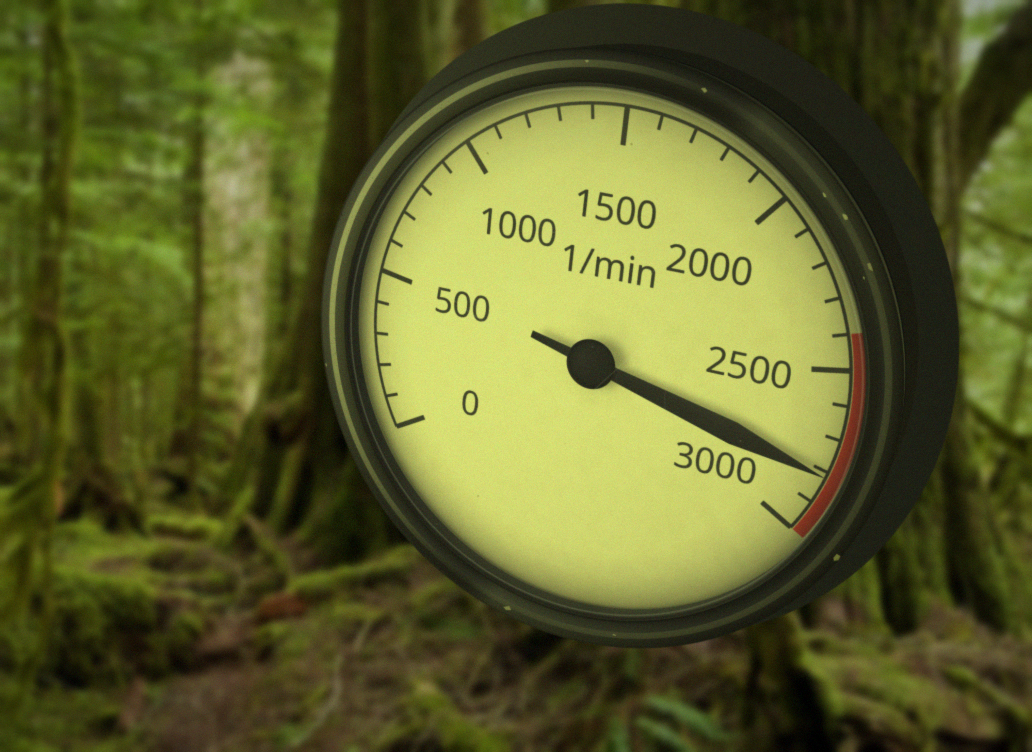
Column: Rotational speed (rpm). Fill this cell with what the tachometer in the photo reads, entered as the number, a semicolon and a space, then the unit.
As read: 2800; rpm
